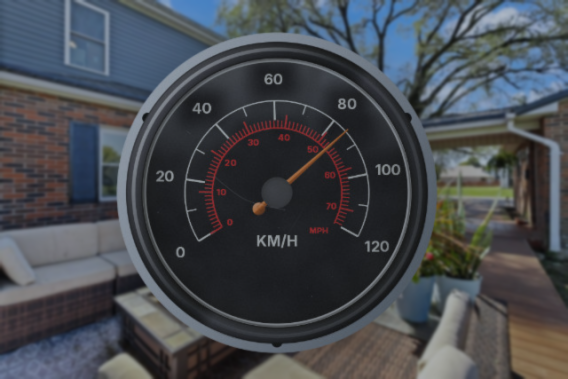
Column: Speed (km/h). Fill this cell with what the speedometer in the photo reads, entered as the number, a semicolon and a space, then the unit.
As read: 85; km/h
